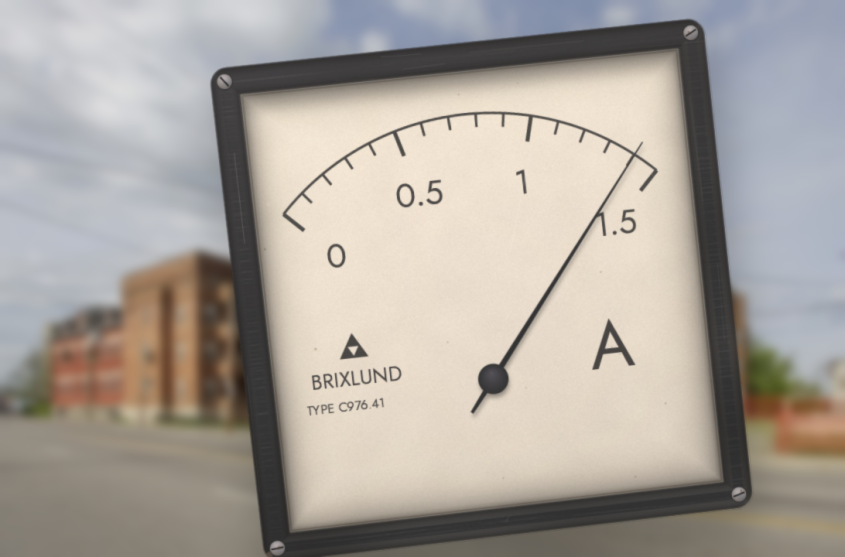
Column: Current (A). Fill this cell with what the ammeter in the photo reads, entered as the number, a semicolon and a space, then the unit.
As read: 1.4; A
